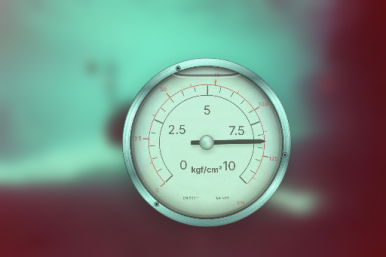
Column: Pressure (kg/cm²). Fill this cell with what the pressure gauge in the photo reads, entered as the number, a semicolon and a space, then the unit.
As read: 8.25; kg/cm²
